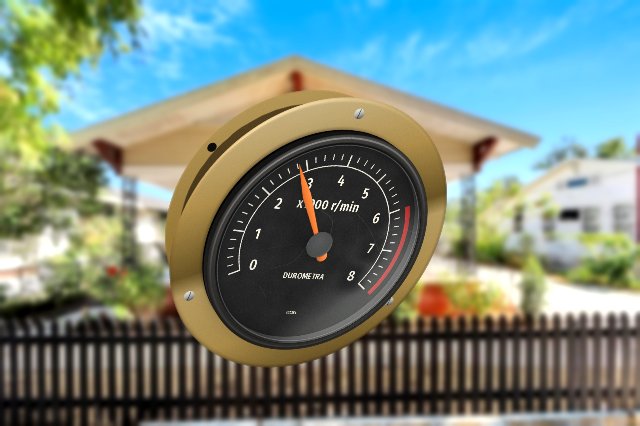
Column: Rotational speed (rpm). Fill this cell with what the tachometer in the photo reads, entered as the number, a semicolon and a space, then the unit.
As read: 2800; rpm
